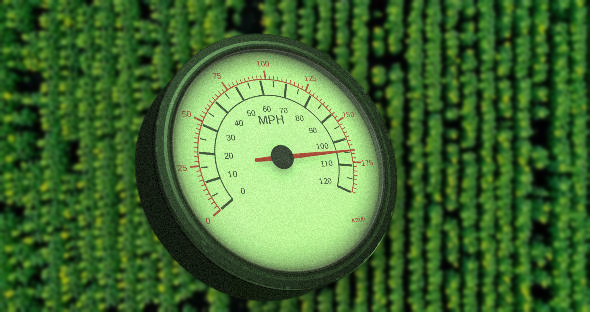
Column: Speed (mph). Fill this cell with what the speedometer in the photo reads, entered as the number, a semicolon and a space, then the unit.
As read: 105; mph
